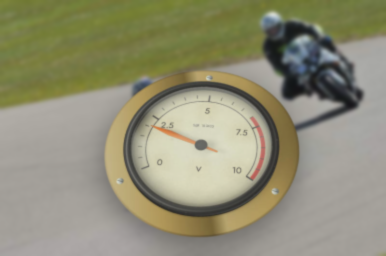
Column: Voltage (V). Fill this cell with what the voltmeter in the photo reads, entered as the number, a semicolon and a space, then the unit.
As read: 2; V
